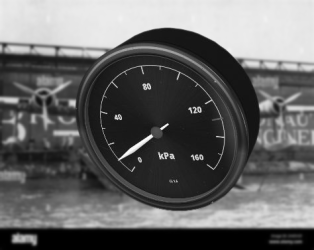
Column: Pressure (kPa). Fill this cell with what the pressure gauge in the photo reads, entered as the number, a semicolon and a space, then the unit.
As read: 10; kPa
